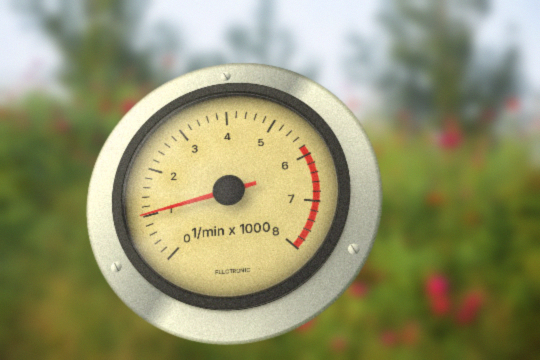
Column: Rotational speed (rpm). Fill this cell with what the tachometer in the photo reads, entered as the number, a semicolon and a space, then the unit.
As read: 1000; rpm
